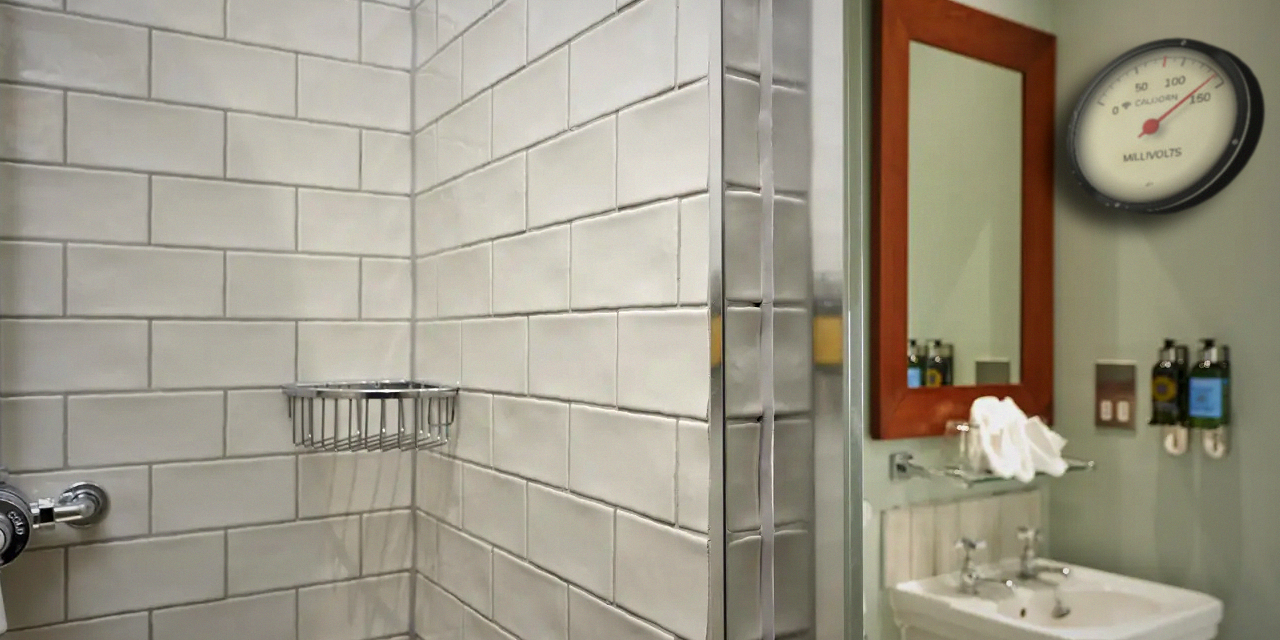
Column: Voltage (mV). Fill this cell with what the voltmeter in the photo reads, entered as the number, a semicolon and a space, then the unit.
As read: 140; mV
